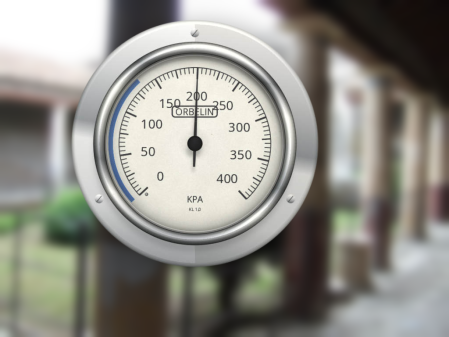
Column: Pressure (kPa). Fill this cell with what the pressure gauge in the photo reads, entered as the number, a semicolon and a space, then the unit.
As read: 200; kPa
